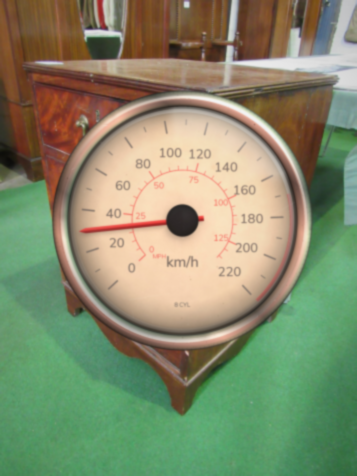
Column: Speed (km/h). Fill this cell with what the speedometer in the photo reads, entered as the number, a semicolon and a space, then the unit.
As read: 30; km/h
